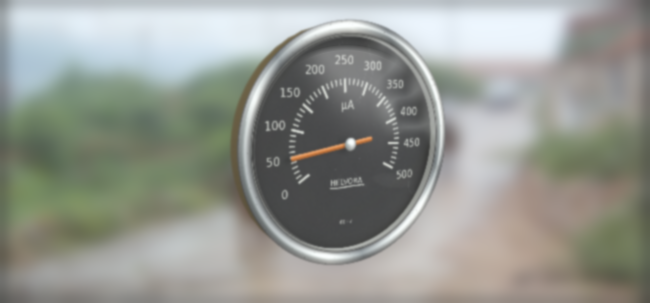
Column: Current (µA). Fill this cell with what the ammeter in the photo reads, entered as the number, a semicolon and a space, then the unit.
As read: 50; µA
